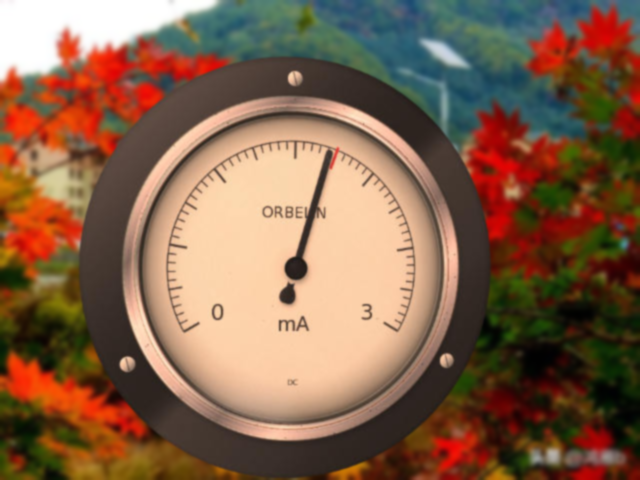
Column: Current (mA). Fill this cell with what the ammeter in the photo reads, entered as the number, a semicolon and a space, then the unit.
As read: 1.7; mA
